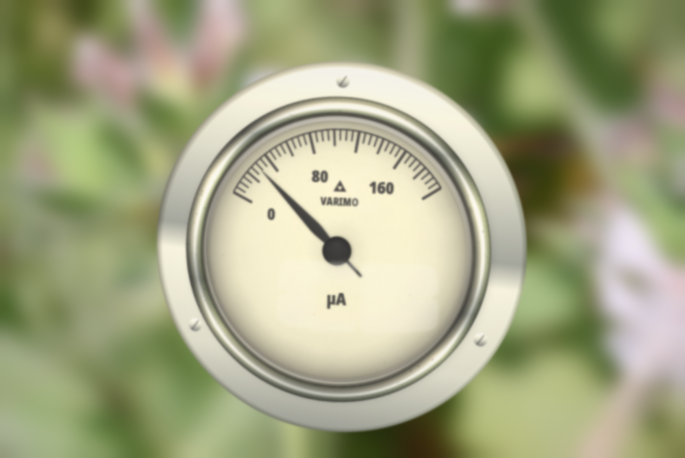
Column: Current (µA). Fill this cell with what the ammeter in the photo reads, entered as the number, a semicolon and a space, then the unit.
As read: 30; µA
